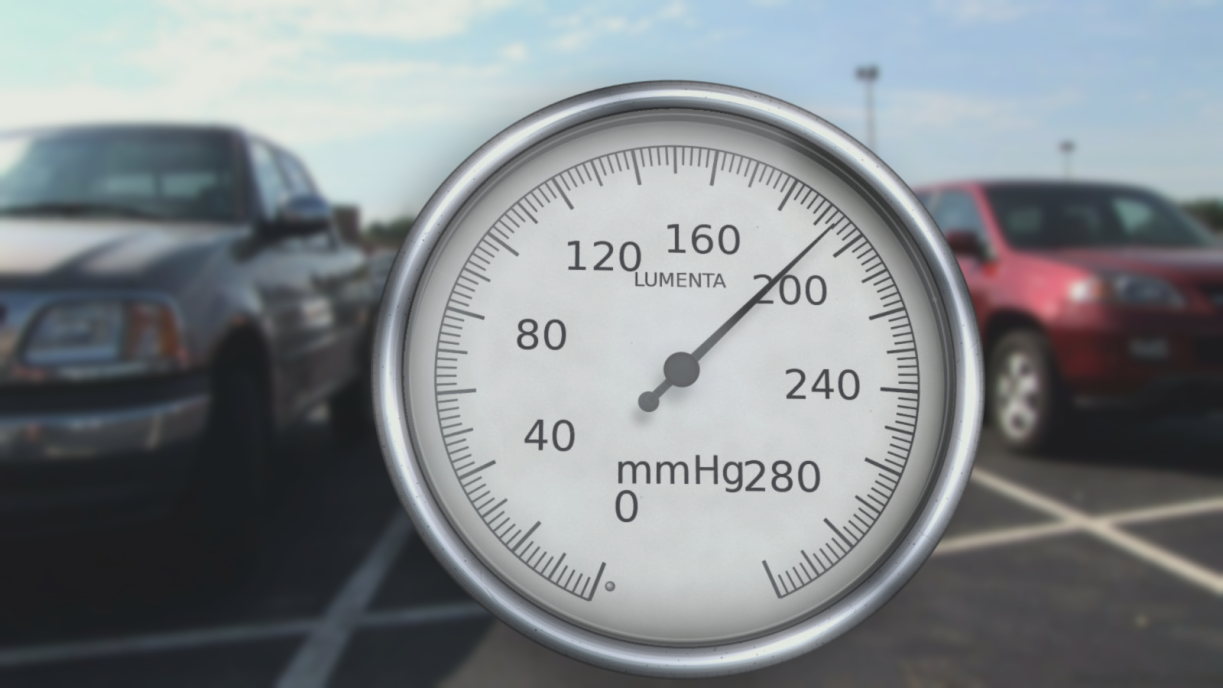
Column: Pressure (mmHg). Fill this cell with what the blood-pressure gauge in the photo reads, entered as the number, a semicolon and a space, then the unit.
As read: 194; mmHg
